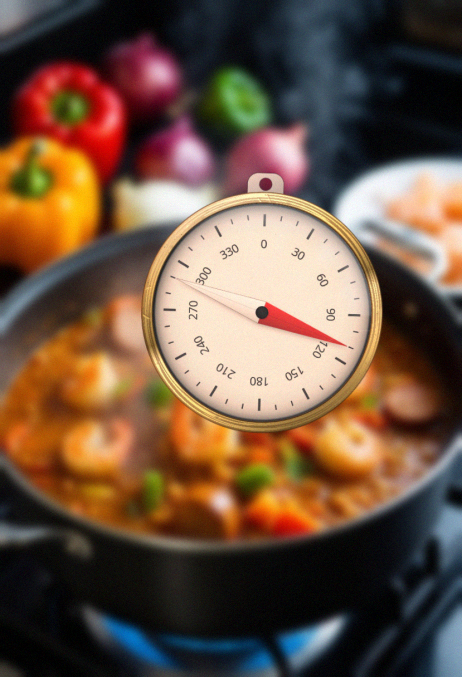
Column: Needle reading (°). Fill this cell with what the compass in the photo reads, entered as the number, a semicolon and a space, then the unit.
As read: 110; °
